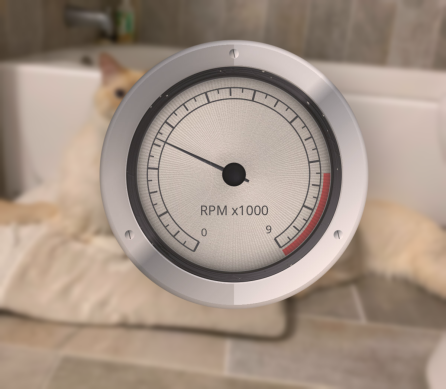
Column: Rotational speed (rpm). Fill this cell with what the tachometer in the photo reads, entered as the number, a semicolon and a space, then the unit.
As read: 2625; rpm
